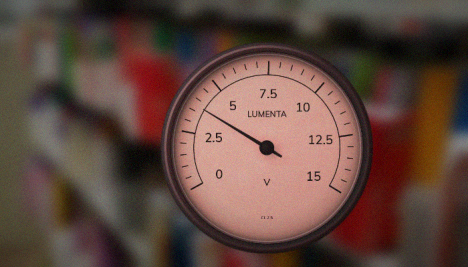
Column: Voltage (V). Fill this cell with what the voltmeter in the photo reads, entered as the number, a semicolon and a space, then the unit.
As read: 3.75; V
